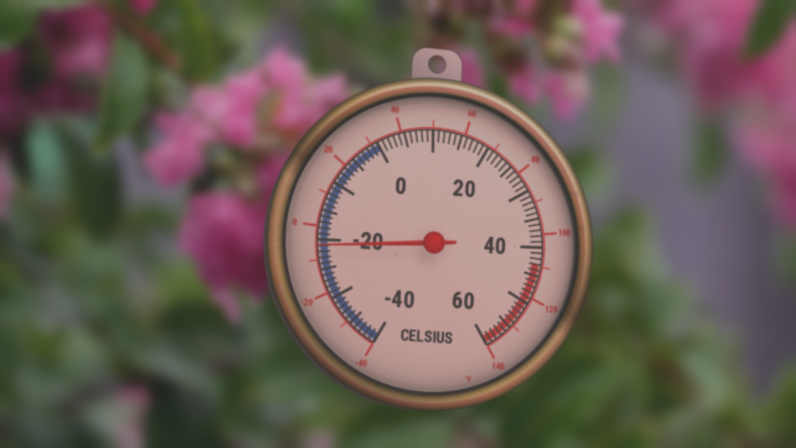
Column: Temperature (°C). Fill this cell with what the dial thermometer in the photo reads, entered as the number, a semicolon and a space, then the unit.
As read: -21; °C
